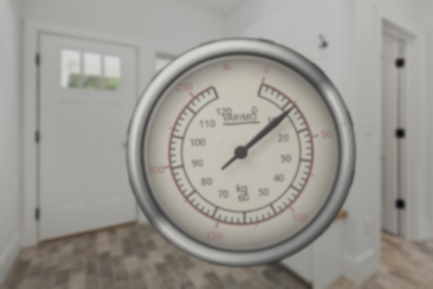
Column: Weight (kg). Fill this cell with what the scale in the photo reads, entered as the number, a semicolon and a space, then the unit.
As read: 12; kg
